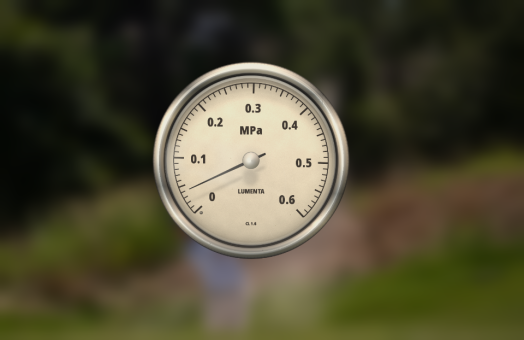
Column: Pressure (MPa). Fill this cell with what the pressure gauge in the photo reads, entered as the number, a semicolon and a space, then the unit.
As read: 0.04; MPa
